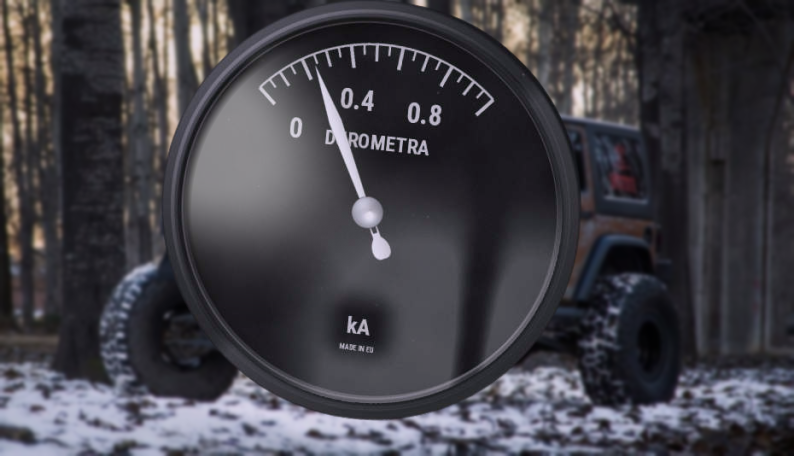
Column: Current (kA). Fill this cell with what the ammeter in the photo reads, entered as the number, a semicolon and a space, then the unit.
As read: 0.25; kA
